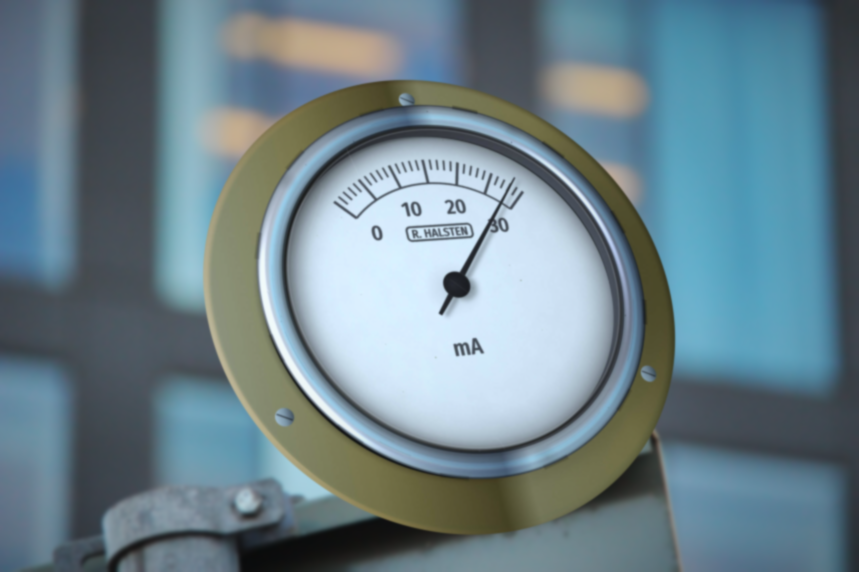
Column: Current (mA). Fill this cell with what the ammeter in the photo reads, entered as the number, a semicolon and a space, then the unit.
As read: 28; mA
